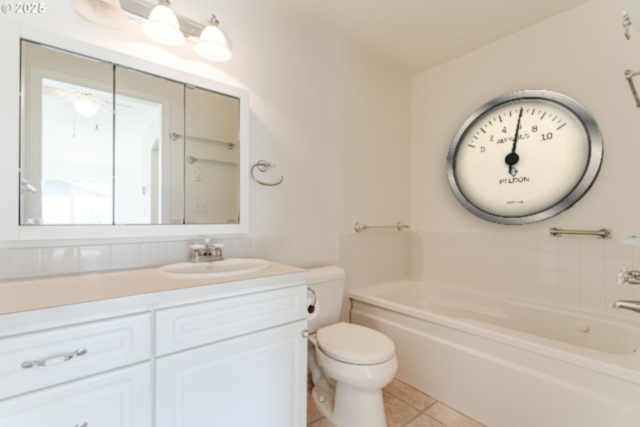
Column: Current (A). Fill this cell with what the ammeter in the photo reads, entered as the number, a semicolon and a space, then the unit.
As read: 6; A
